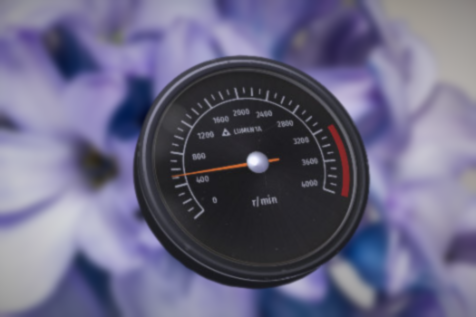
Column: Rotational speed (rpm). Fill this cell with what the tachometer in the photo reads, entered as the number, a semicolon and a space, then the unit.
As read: 500; rpm
